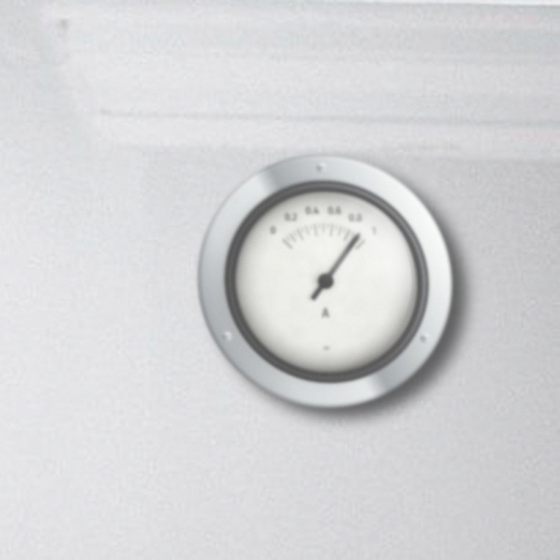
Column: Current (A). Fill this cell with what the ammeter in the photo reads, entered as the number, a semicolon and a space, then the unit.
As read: 0.9; A
